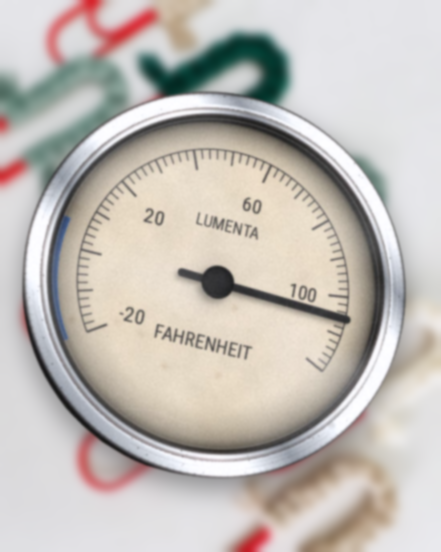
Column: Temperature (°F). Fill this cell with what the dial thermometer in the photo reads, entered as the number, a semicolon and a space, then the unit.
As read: 106; °F
